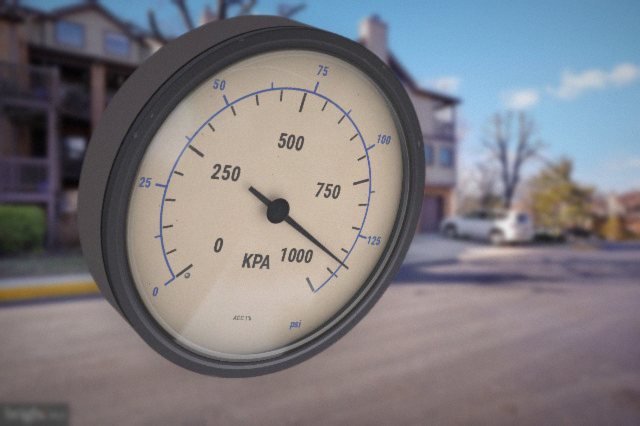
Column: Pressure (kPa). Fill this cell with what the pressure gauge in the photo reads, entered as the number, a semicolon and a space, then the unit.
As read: 925; kPa
